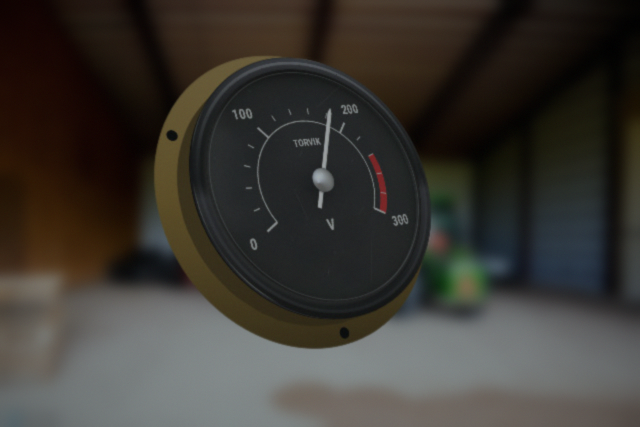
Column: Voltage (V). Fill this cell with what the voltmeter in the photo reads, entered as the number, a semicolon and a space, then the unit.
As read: 180; V
